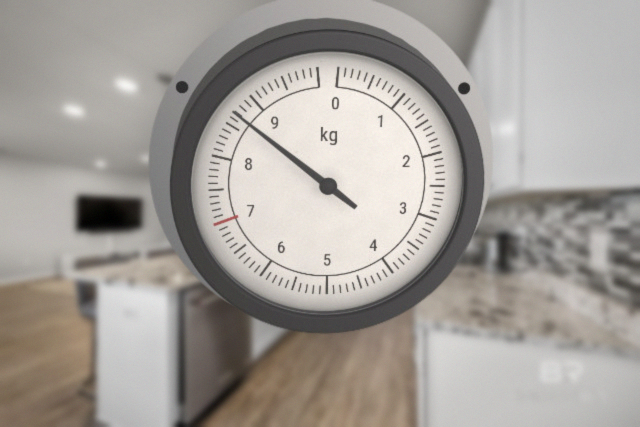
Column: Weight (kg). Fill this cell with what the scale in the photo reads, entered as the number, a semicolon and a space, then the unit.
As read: 8.7; kg
